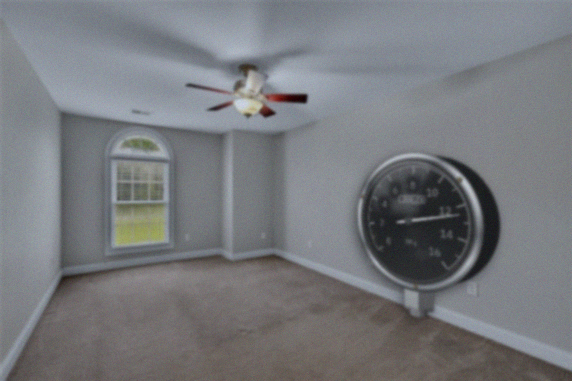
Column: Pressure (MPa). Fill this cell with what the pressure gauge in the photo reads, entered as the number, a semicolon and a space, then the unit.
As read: 12.5; MPa
